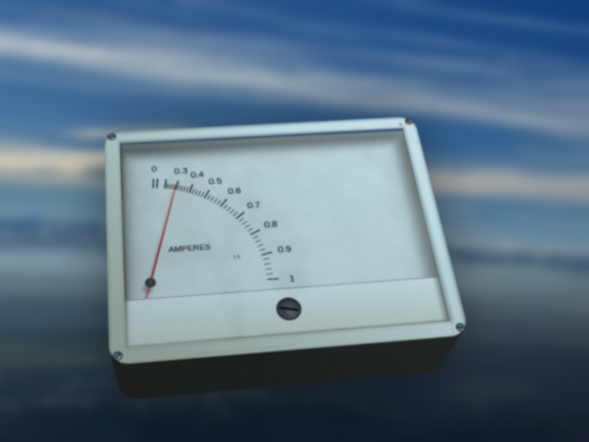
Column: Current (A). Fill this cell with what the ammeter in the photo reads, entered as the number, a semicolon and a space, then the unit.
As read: 0.3; A
